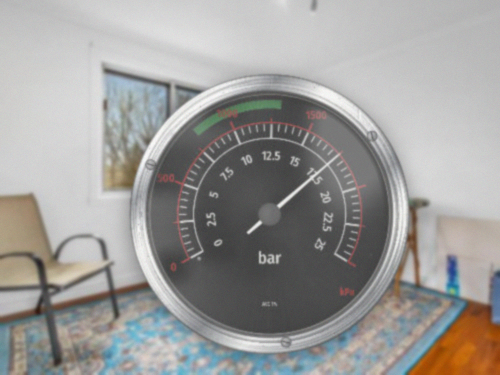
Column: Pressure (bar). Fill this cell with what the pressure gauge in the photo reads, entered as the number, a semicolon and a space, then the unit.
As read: 17.5; bar
